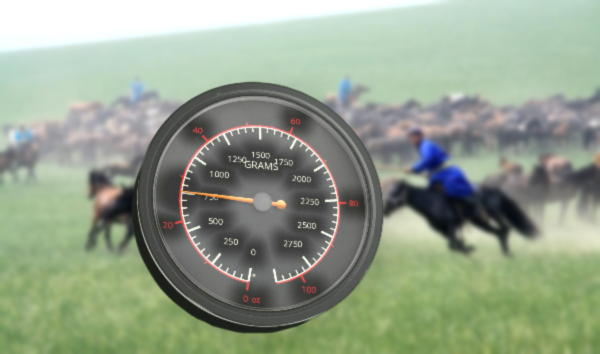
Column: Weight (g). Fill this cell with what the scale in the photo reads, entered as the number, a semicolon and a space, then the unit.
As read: 750; g
